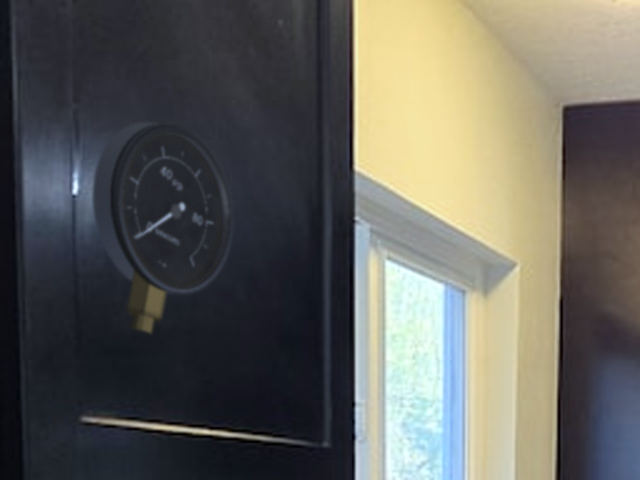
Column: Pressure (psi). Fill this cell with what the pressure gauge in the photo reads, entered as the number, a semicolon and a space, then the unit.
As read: 0; psi
